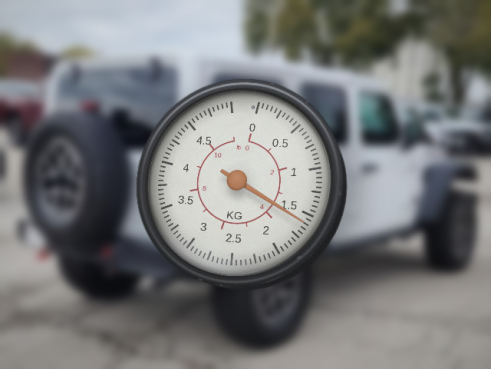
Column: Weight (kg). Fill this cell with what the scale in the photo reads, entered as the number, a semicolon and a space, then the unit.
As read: 1.6; kg
